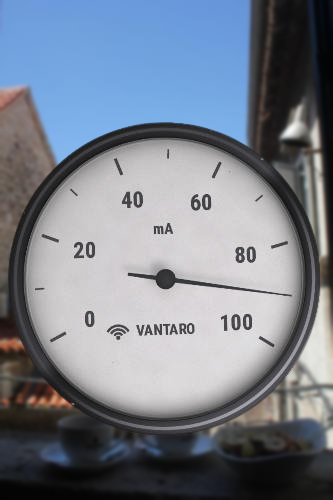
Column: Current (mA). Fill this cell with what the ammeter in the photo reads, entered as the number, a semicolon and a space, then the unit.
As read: 90; mA
